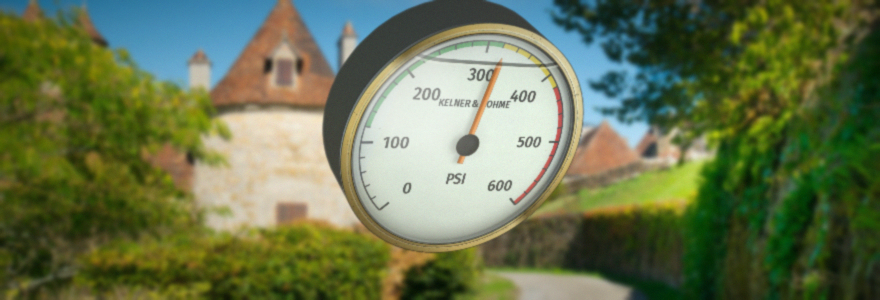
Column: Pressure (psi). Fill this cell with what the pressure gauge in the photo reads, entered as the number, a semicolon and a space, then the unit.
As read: 320; psi
